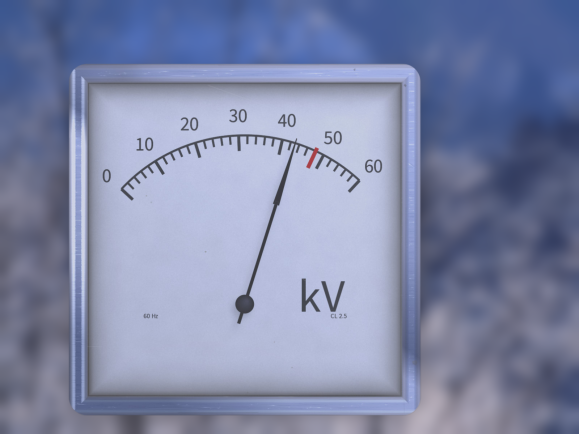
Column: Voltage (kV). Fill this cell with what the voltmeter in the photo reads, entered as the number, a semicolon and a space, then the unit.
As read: 43; kV
